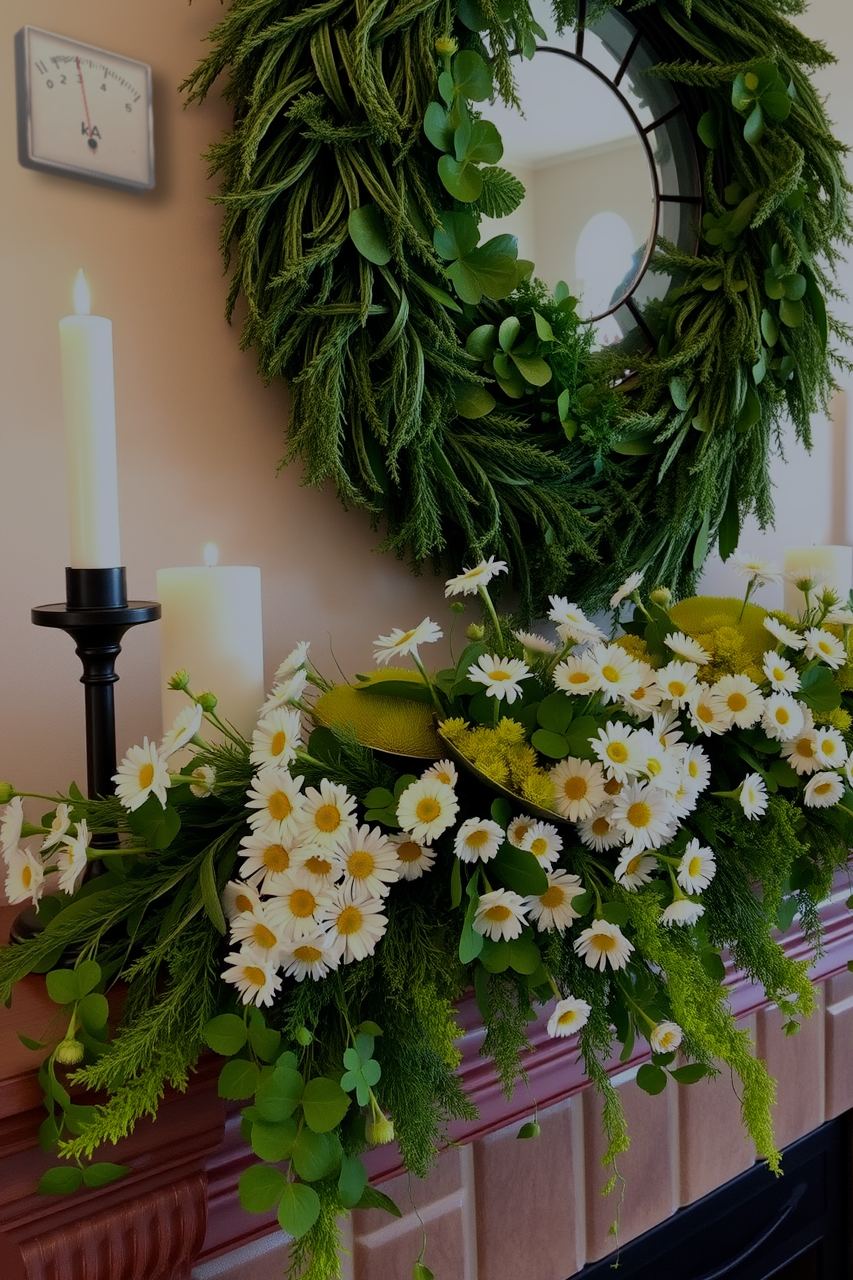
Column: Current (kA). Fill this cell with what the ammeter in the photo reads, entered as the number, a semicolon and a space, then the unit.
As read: 3; kA
